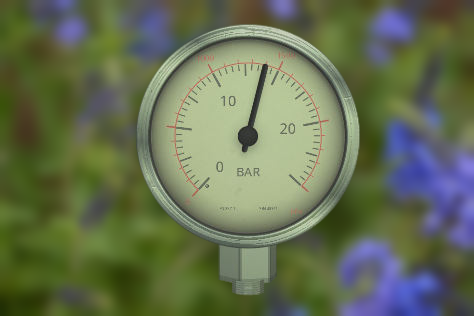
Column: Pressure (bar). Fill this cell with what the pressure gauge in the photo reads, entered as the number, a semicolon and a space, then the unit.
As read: 14; bar
